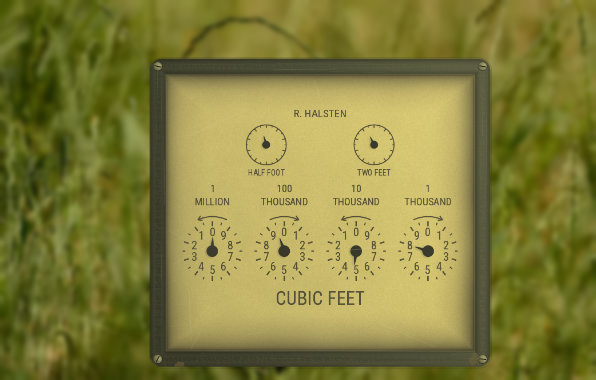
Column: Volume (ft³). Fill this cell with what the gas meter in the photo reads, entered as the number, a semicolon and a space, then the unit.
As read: 994800; ft³
